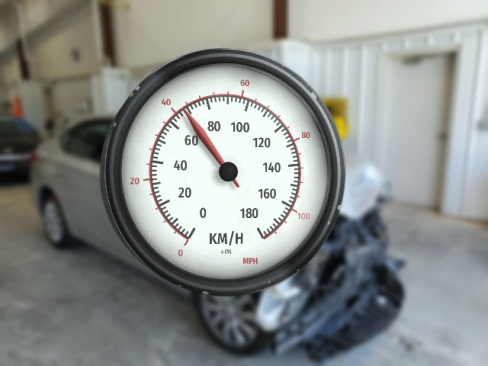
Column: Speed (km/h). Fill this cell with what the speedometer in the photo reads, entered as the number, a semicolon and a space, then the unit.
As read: 68; km/h
